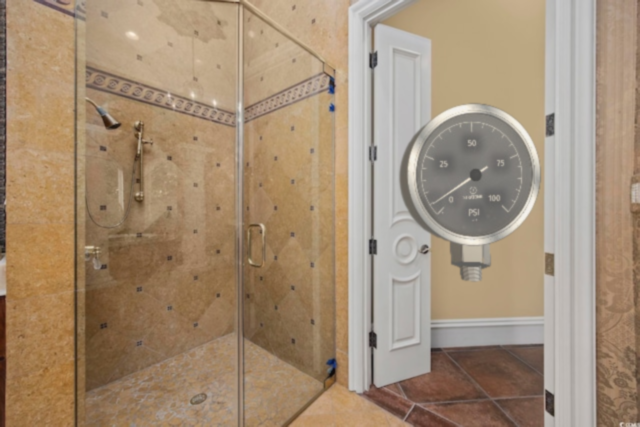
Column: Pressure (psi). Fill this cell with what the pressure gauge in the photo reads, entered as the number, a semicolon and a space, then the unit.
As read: 5; psi
